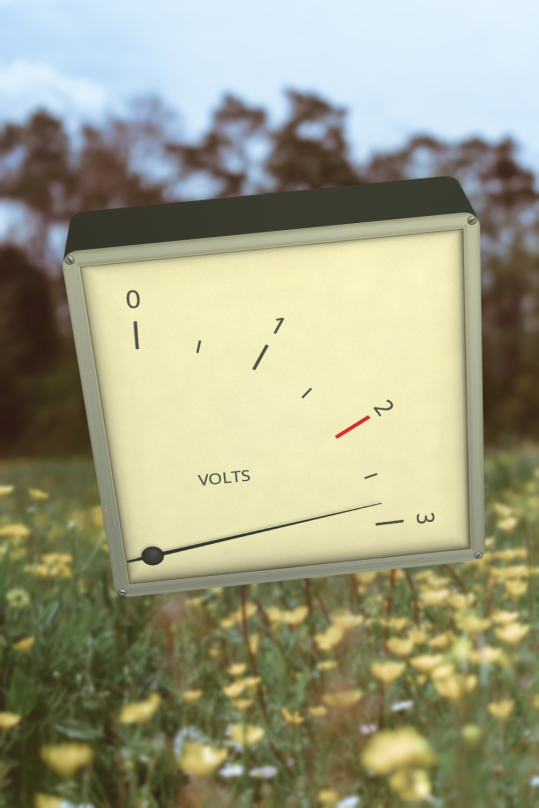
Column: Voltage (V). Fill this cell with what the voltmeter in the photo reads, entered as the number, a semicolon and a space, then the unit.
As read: 2.75; V
